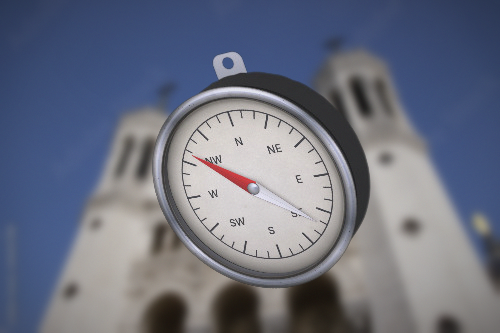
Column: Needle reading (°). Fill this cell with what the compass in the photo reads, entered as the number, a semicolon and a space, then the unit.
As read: 310; °
